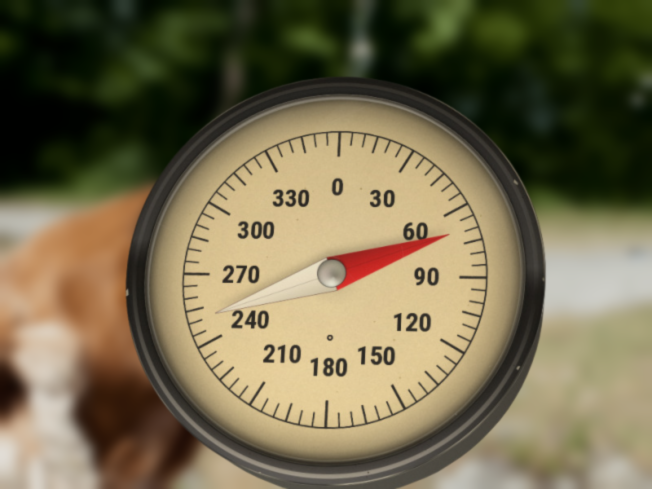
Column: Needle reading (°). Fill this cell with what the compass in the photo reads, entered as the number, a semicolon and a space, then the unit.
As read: 70; °
